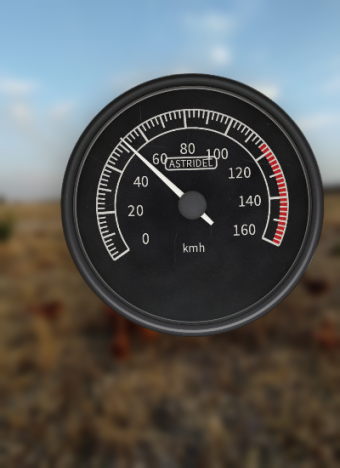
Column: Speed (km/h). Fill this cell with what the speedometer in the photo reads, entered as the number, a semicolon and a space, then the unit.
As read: 52; km/h
